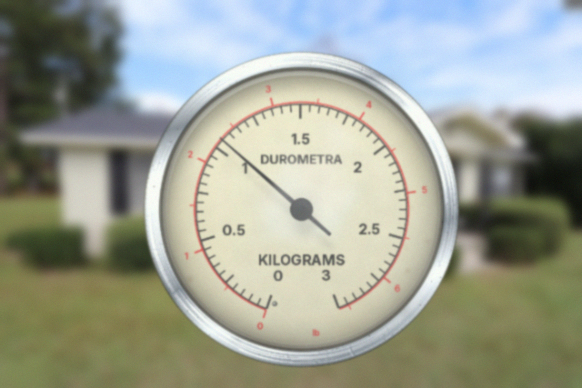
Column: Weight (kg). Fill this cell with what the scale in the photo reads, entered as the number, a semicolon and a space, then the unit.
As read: 1.05; kg
